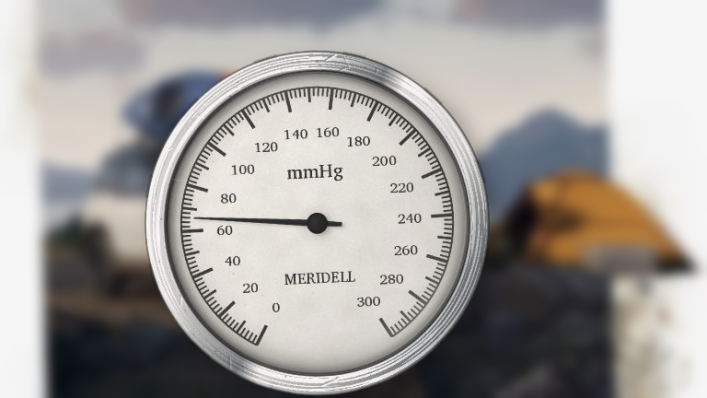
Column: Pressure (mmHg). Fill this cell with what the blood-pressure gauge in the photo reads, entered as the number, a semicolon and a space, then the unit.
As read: 66; mmHg
